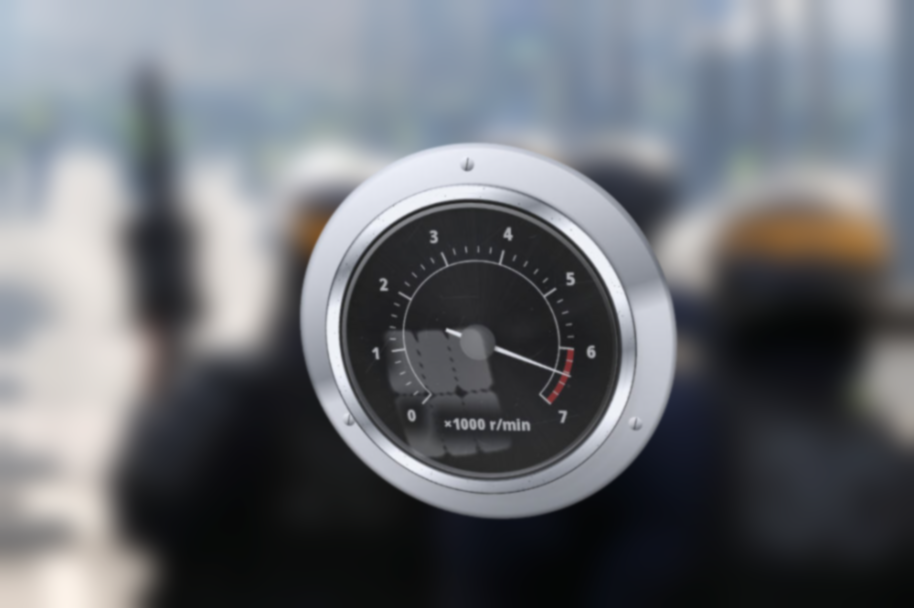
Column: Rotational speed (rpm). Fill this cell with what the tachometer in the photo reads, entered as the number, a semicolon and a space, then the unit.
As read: 6400; rpm
